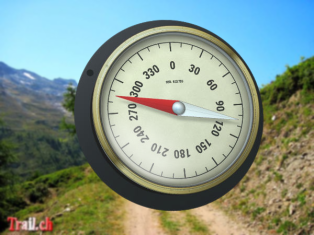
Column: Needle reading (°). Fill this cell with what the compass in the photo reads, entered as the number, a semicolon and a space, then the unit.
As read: 285; °
